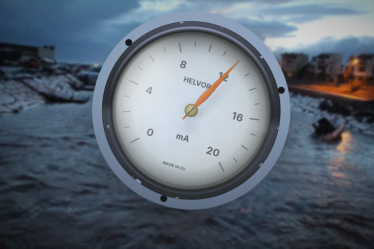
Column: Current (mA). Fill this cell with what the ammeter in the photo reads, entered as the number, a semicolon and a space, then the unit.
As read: 12; mA
